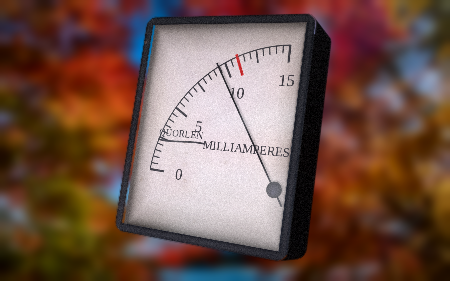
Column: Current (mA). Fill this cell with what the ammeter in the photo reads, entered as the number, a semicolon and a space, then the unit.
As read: 9.5; mA
